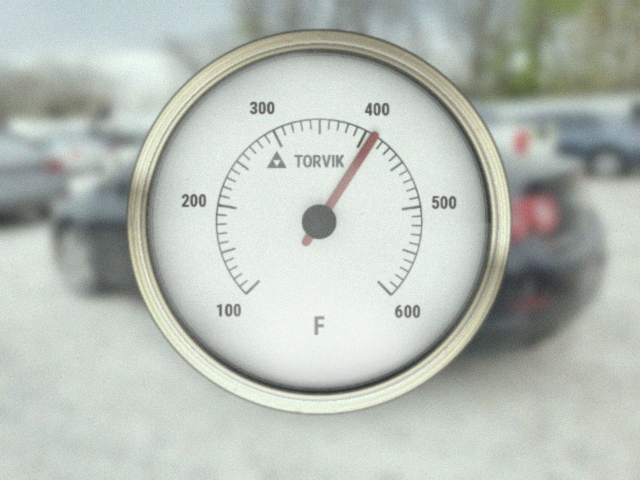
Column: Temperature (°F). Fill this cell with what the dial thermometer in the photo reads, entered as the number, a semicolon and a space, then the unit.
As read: 410; °F
